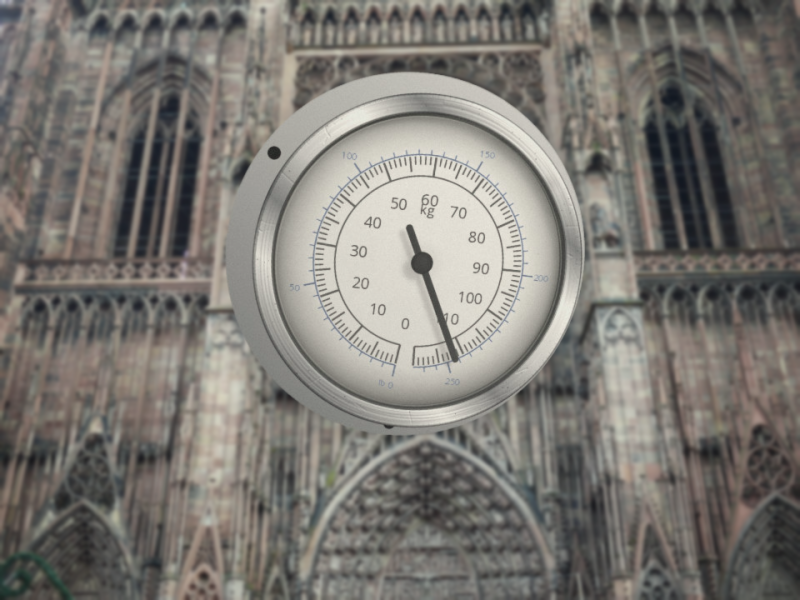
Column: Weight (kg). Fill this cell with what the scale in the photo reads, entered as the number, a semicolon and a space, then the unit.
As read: 112; kg
